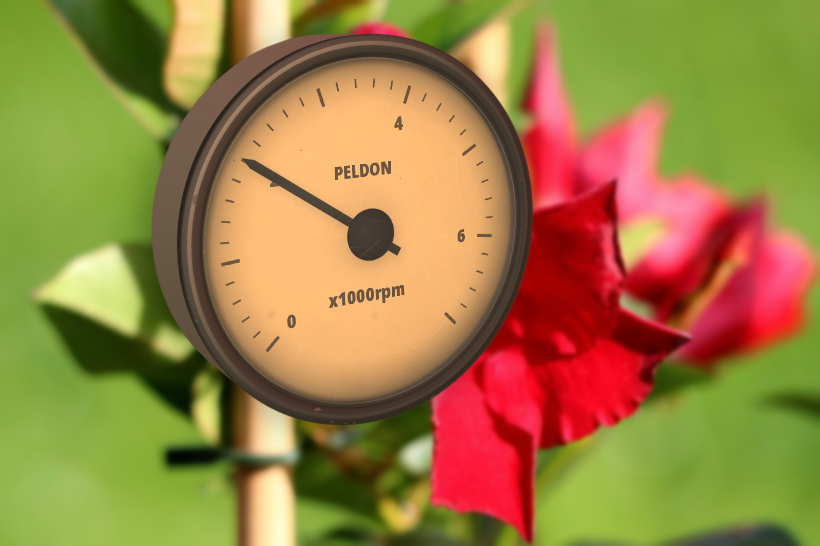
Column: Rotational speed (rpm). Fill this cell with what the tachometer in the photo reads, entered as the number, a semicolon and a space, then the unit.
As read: 2000; rpm
